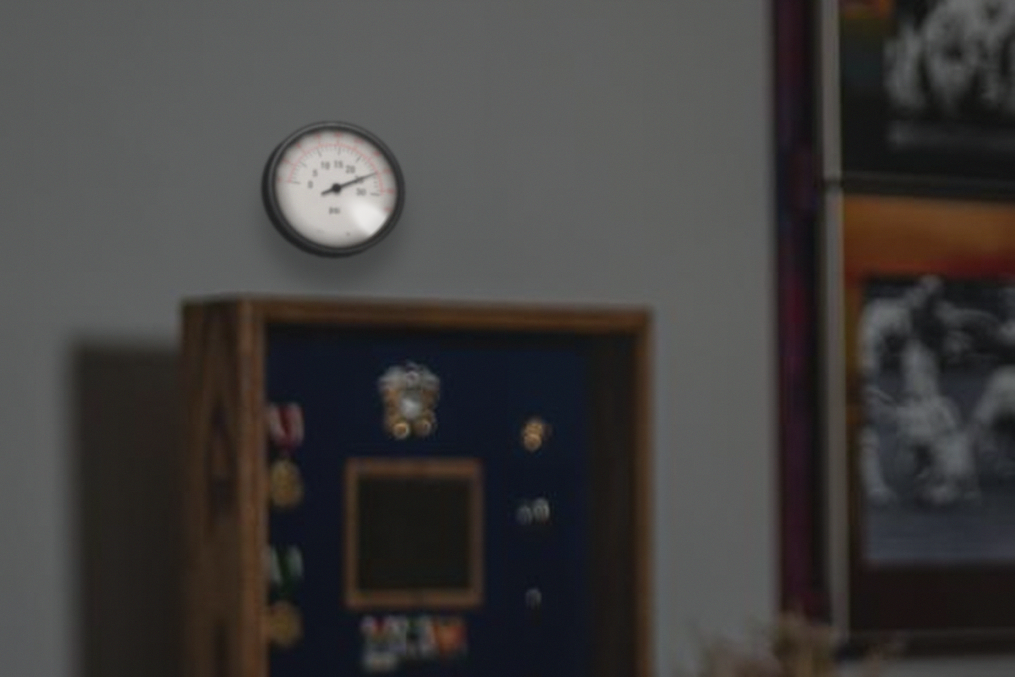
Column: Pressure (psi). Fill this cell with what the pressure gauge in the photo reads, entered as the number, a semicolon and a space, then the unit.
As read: 25; psi
